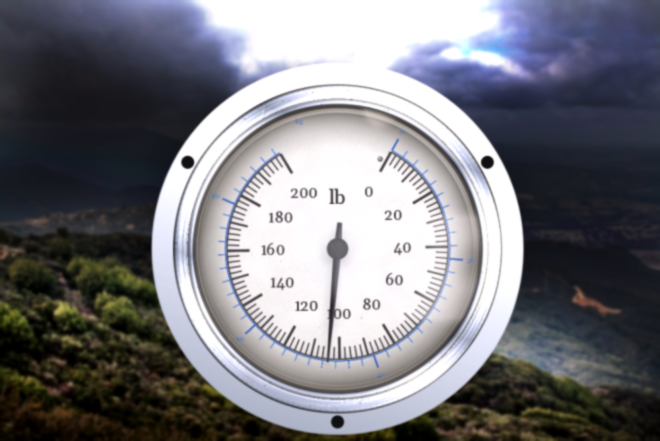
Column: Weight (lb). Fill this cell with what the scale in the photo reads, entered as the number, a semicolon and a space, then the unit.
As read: 104; lb
